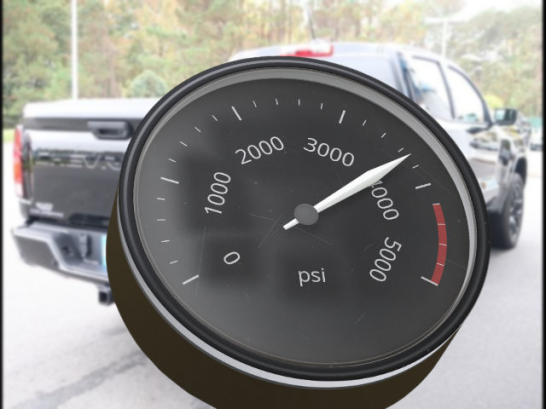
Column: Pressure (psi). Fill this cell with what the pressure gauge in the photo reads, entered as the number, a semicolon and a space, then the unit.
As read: 3700; psi
